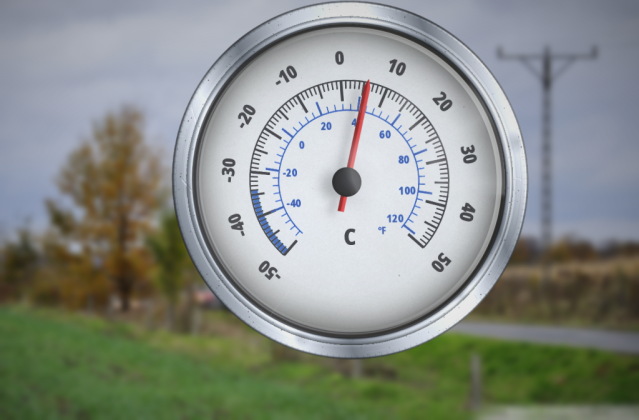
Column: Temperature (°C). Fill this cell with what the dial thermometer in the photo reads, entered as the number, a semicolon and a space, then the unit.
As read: 6; °C
